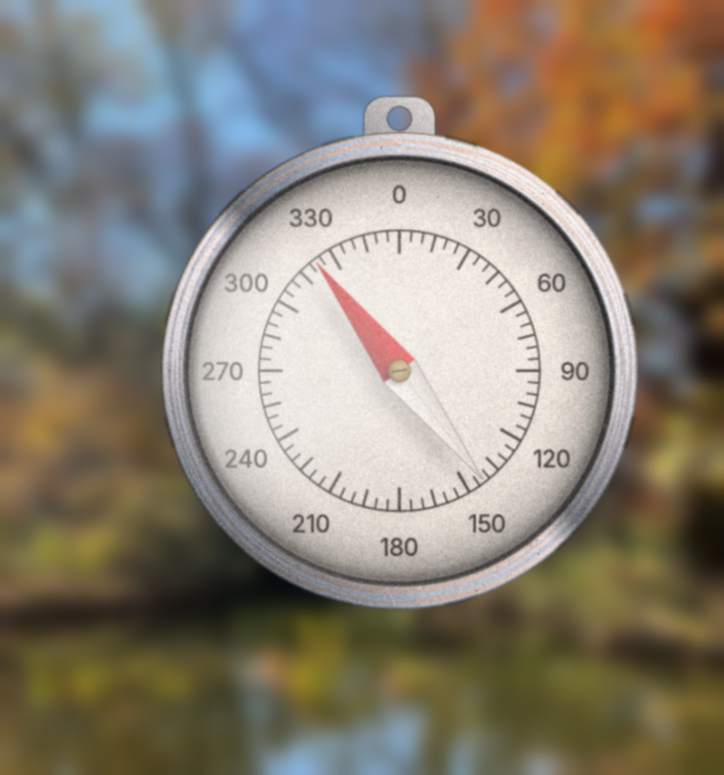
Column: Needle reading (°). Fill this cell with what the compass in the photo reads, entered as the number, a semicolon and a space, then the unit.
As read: 322.5; °
